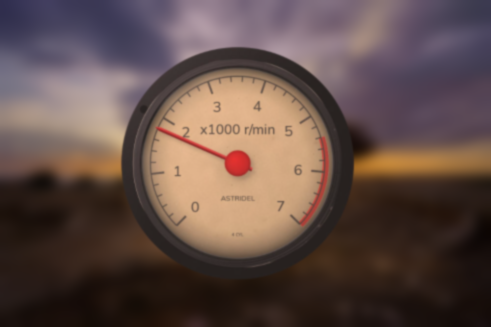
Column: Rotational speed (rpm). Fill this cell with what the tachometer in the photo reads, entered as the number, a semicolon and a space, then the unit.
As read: 1800; rpm
